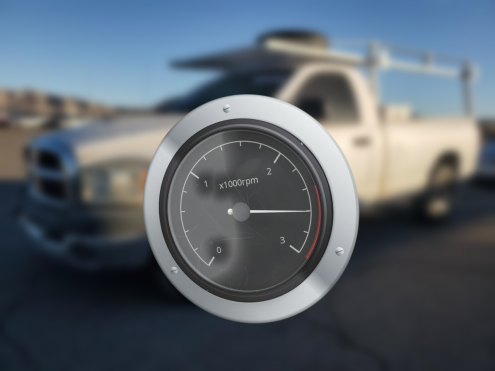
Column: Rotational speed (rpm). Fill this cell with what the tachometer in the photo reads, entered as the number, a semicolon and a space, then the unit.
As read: 2600; rpm
